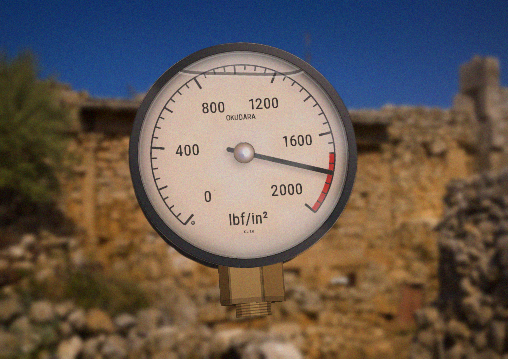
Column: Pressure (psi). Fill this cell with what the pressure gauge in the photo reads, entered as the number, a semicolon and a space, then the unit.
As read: 1800; psi
